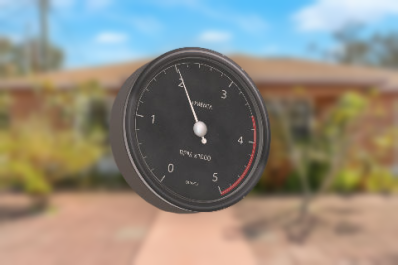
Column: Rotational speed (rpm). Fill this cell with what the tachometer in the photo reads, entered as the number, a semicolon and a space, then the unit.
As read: 2000; rpm
